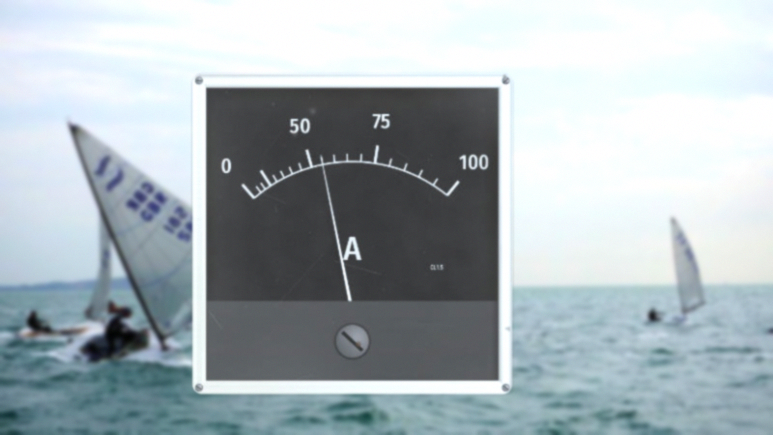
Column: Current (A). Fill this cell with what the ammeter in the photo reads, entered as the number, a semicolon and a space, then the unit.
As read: 55; A
